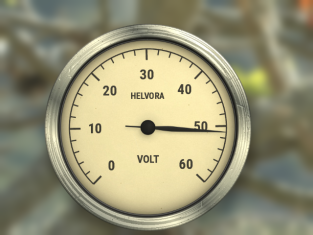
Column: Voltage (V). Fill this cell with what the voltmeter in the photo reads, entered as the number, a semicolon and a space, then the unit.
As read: 51; V
